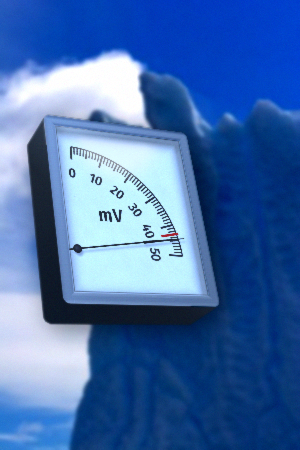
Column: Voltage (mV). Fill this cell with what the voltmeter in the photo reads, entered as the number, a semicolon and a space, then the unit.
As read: 45; mV
